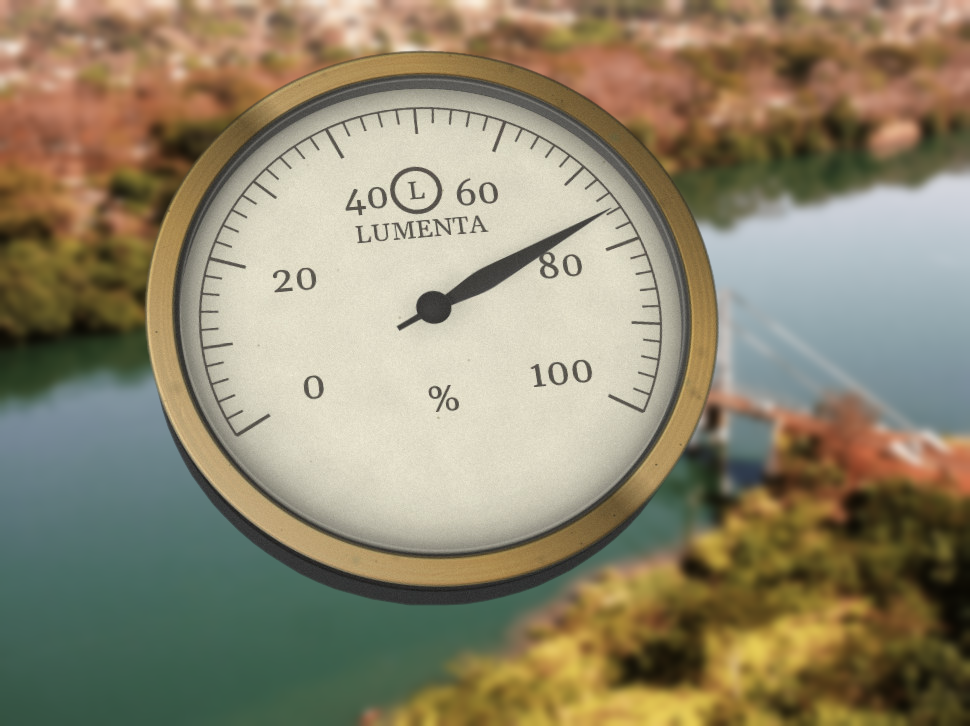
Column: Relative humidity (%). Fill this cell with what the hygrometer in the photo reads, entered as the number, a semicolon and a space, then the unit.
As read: 76; %
